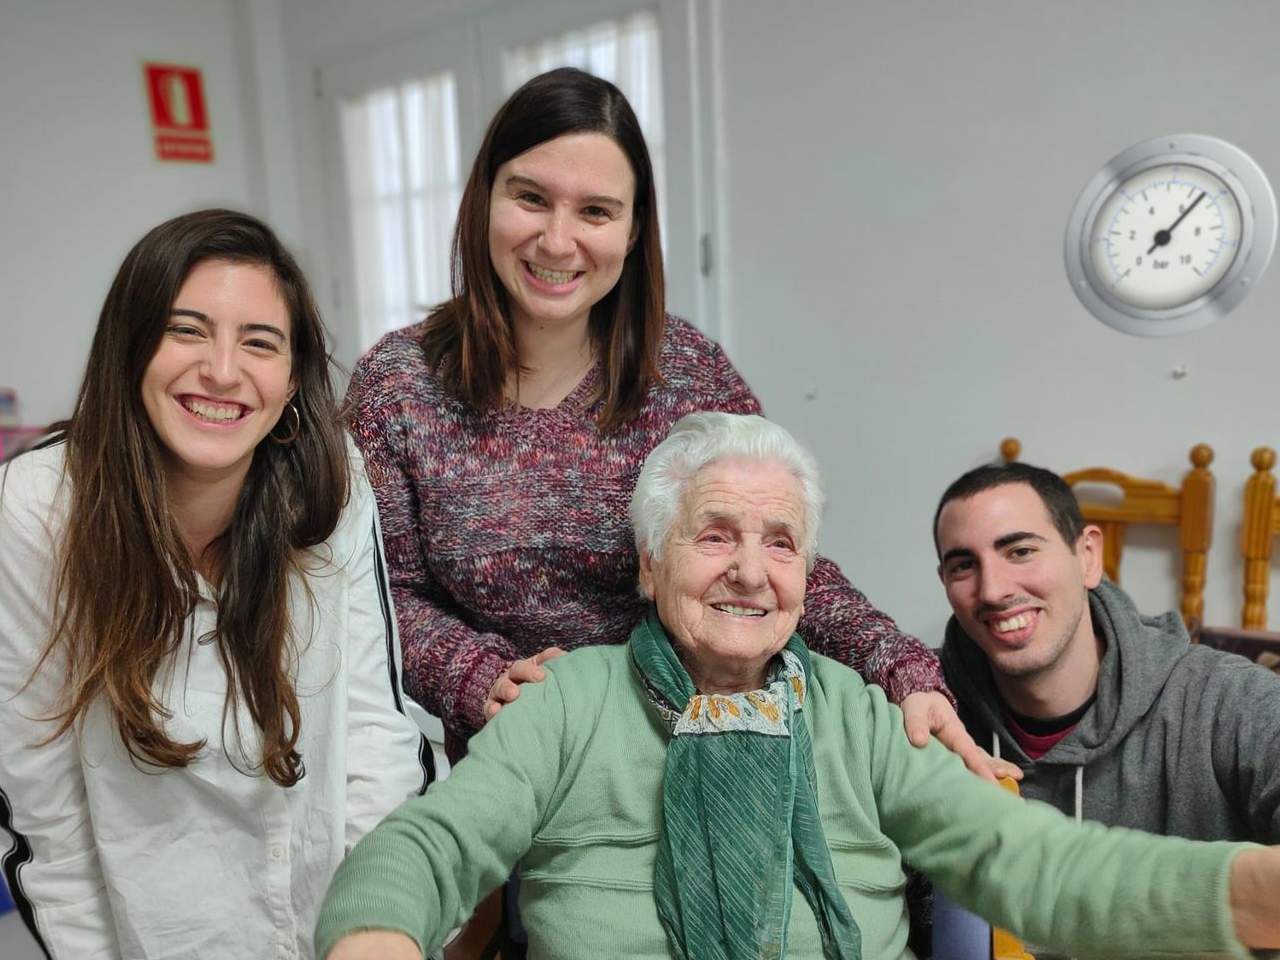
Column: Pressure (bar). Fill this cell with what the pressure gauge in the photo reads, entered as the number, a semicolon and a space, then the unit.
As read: 6.5; bar
